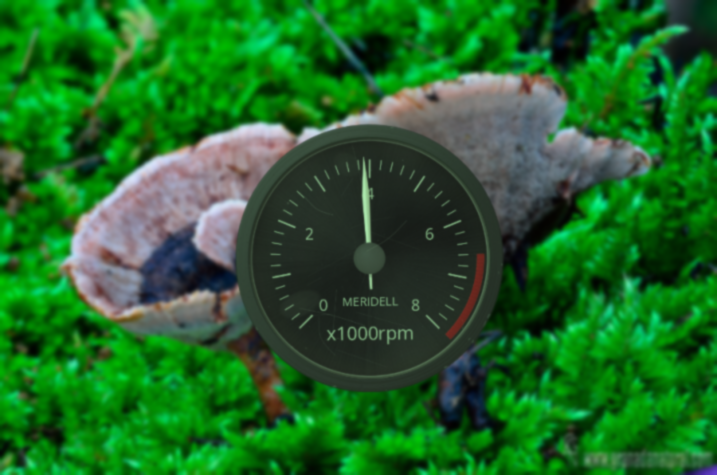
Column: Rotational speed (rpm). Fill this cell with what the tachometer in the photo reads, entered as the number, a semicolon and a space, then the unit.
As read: 3900; rpm
